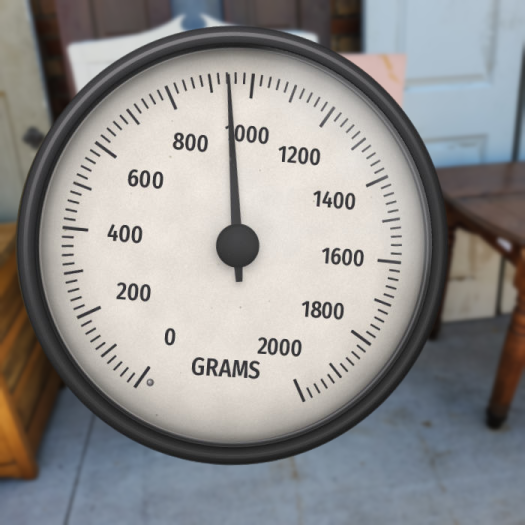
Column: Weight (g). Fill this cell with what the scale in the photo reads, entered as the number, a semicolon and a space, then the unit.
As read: 940; g
